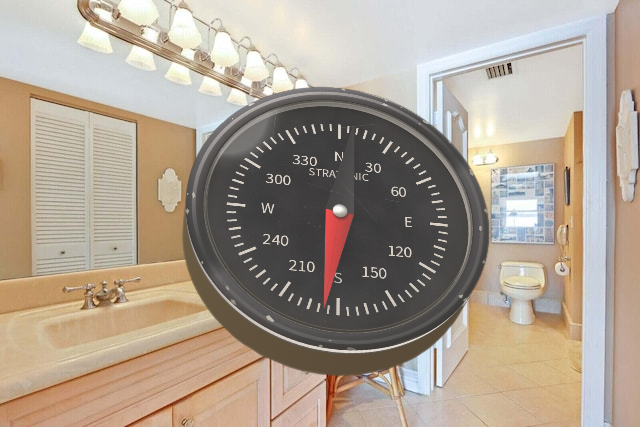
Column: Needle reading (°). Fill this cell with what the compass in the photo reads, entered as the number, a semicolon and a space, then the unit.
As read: 187.5; °
